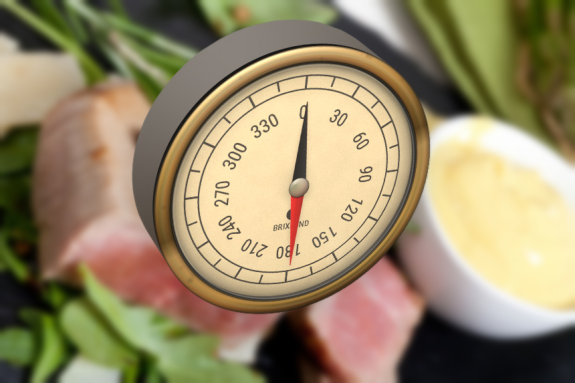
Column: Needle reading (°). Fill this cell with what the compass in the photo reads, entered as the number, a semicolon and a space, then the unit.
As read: 180; °
